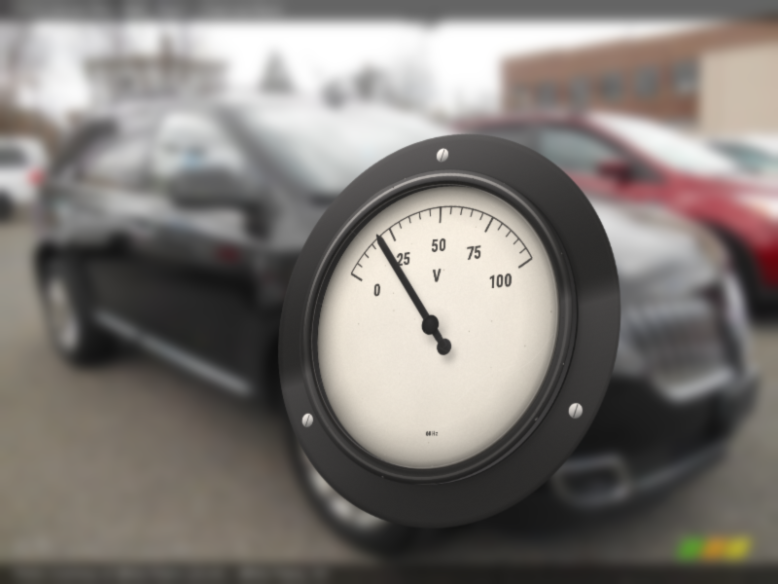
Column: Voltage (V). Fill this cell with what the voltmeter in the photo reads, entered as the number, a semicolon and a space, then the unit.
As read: 20; V
